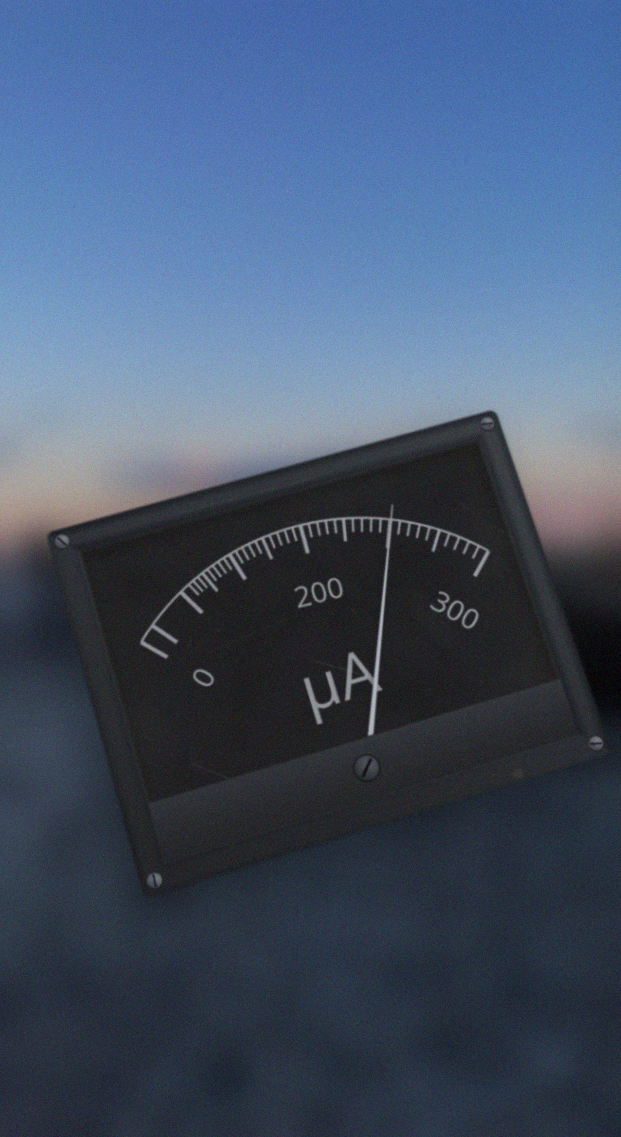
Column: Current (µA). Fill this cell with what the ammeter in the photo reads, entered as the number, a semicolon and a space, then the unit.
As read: 250; µA
